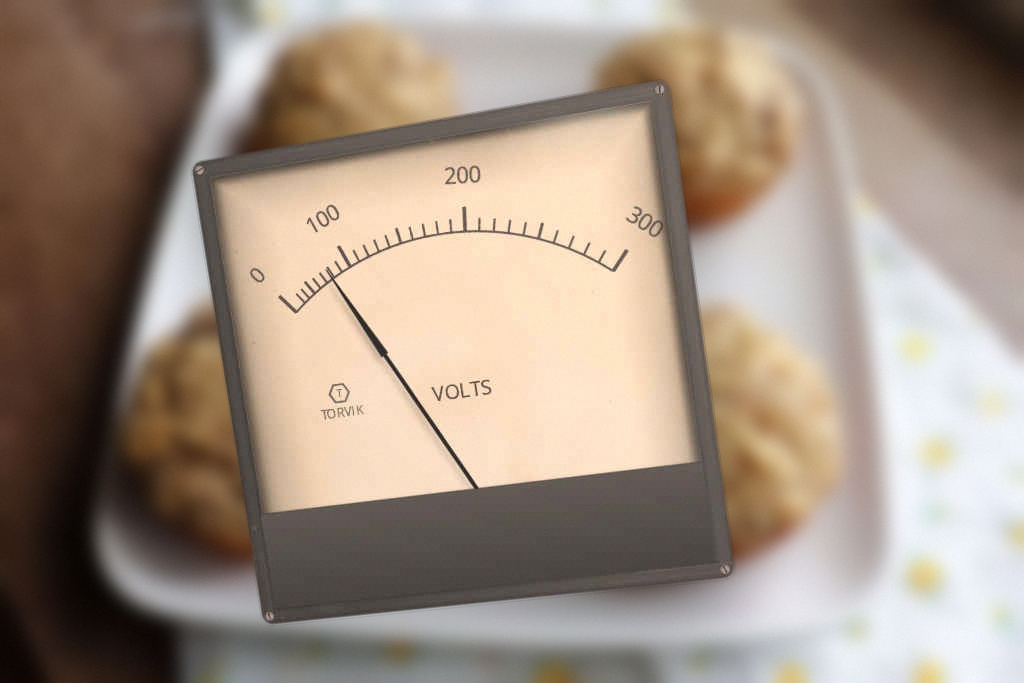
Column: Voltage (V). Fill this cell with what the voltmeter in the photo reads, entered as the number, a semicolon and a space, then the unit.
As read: 80; V
